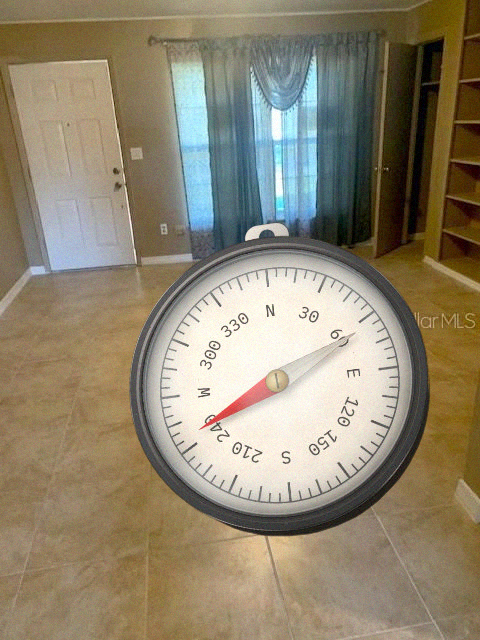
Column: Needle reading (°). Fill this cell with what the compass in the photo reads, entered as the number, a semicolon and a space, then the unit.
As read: 245; °
